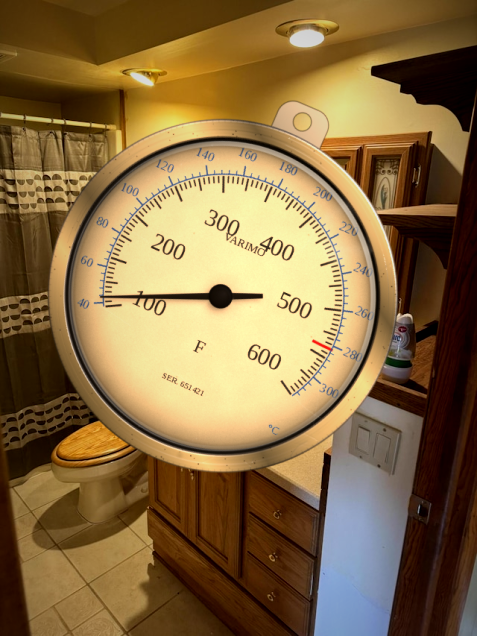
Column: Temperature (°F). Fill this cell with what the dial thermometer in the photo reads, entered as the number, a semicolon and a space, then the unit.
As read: 110; °F
